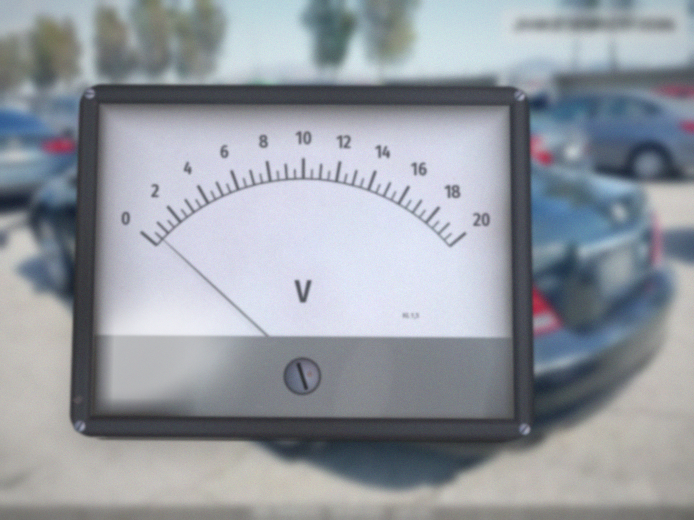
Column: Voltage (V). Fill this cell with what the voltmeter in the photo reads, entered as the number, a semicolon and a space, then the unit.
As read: 0.5; V
